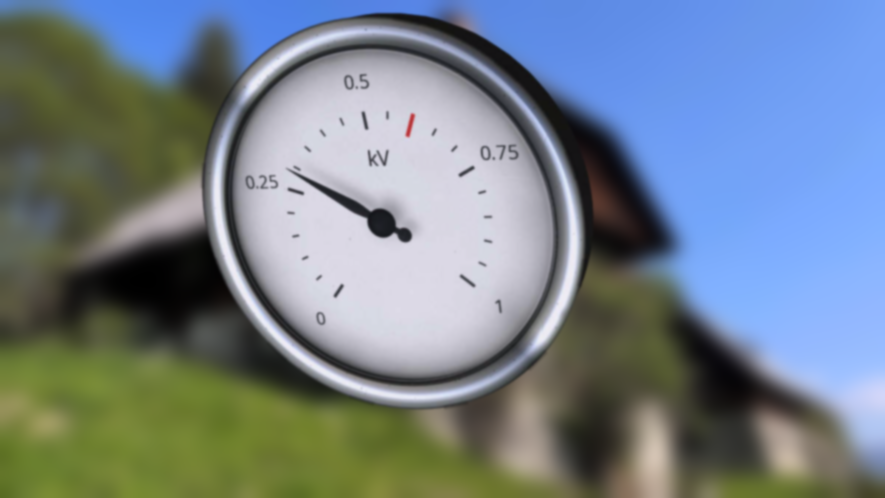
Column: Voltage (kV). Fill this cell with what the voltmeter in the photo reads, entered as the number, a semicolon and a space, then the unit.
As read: 0.3; kV
